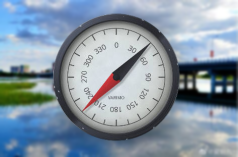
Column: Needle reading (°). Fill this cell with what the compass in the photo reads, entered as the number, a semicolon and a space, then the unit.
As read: 225; °
